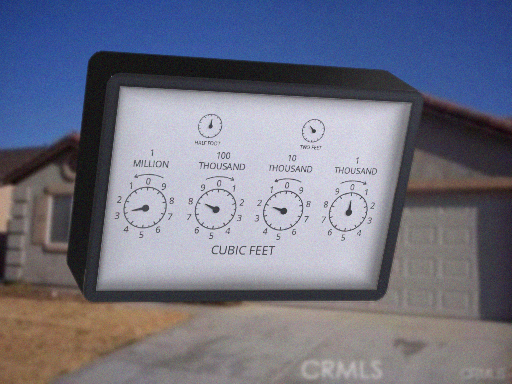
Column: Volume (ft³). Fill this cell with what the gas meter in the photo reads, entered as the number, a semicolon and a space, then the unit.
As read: 282000; ft³
